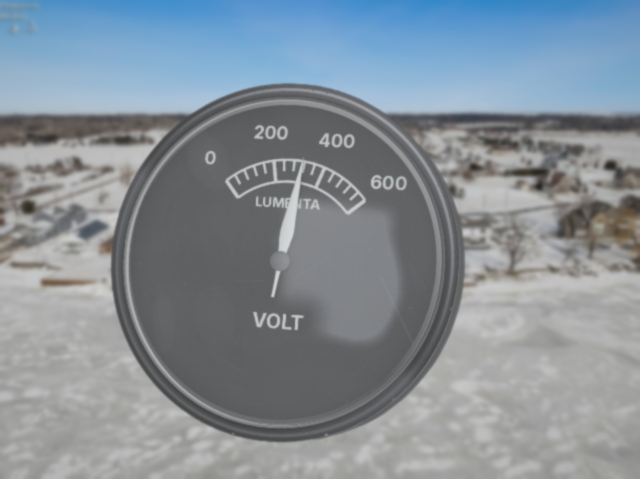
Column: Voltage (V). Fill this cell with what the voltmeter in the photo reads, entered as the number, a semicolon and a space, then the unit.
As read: 320; V
